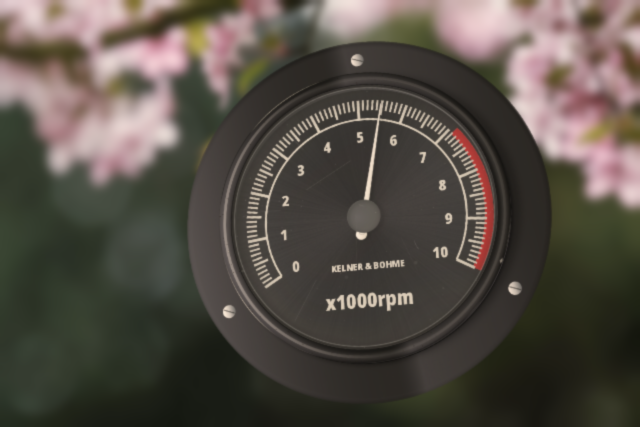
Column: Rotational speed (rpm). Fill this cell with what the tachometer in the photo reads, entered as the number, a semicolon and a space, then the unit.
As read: 5500; rpm
